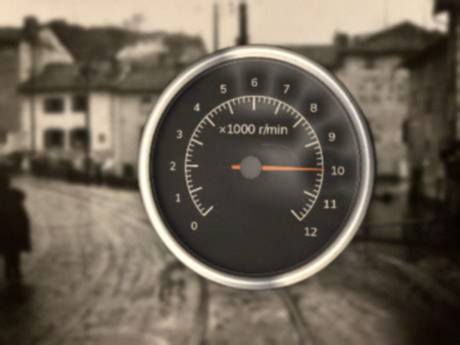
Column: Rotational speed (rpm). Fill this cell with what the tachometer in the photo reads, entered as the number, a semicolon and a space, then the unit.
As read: 10000; rpm
